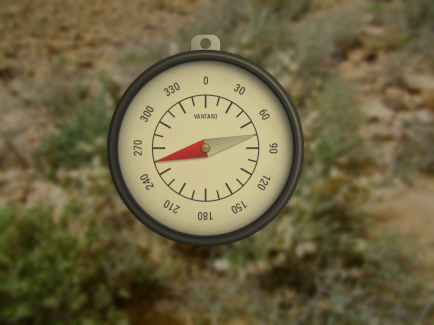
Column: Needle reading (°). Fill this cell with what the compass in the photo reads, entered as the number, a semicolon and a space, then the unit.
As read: 255; °
